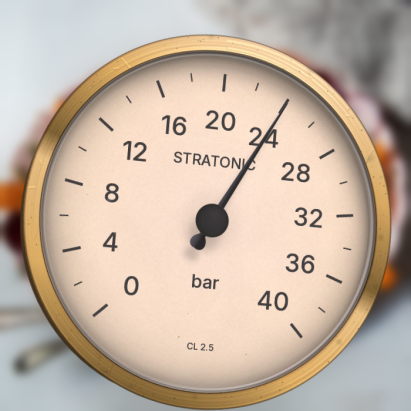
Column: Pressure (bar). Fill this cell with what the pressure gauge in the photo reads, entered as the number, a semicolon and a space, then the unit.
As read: 24; bar
